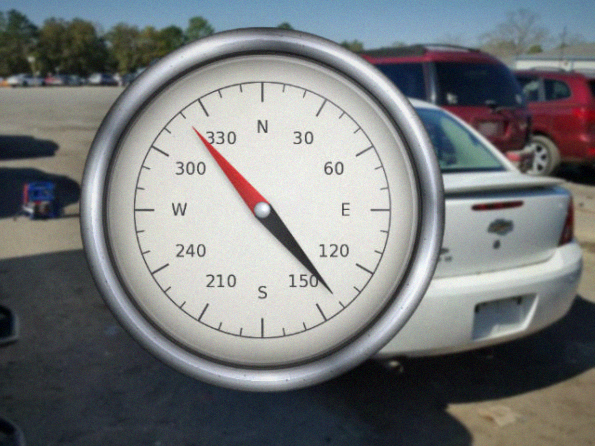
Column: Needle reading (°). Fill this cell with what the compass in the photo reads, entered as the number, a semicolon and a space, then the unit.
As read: 320; °
